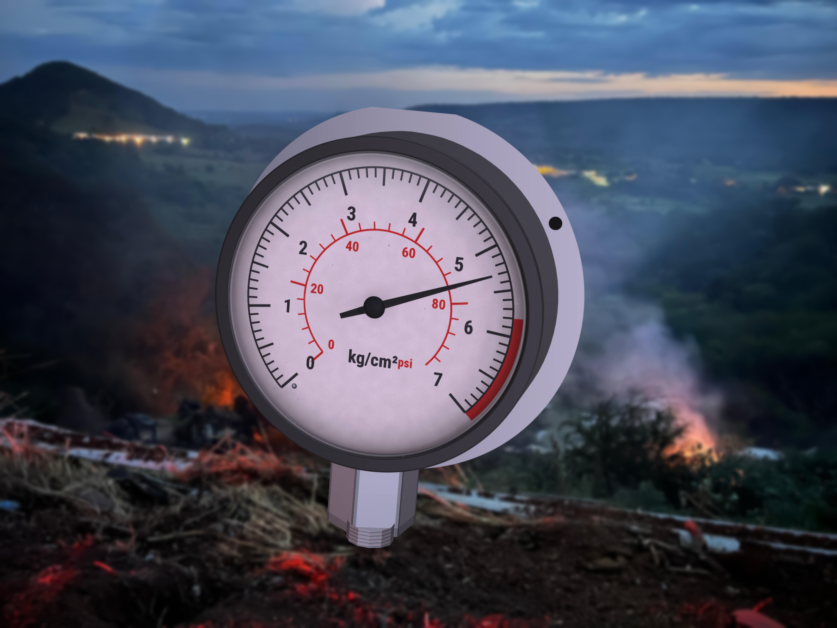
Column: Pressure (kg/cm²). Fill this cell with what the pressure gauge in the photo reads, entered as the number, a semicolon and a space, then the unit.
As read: 5.3; kg/cm²
